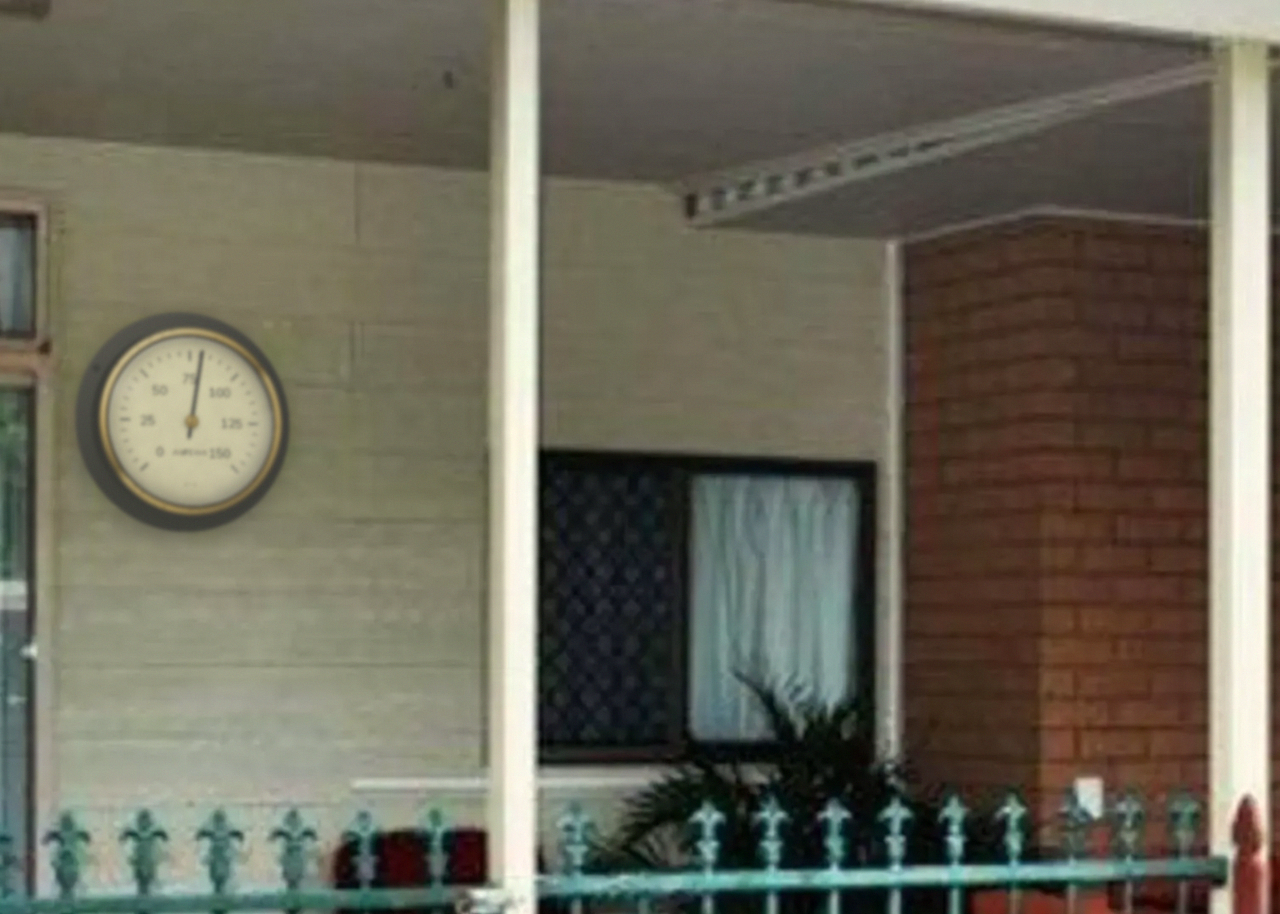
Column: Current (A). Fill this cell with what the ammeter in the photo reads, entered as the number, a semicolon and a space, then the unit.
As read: 80; A
